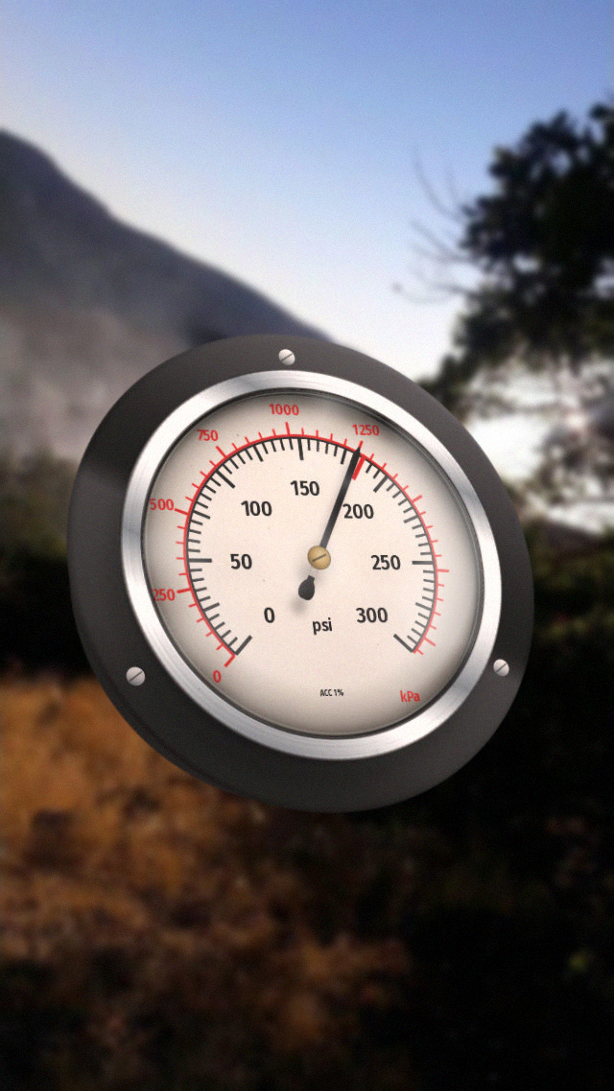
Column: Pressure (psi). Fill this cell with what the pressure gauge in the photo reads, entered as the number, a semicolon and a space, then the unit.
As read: 180; psi
